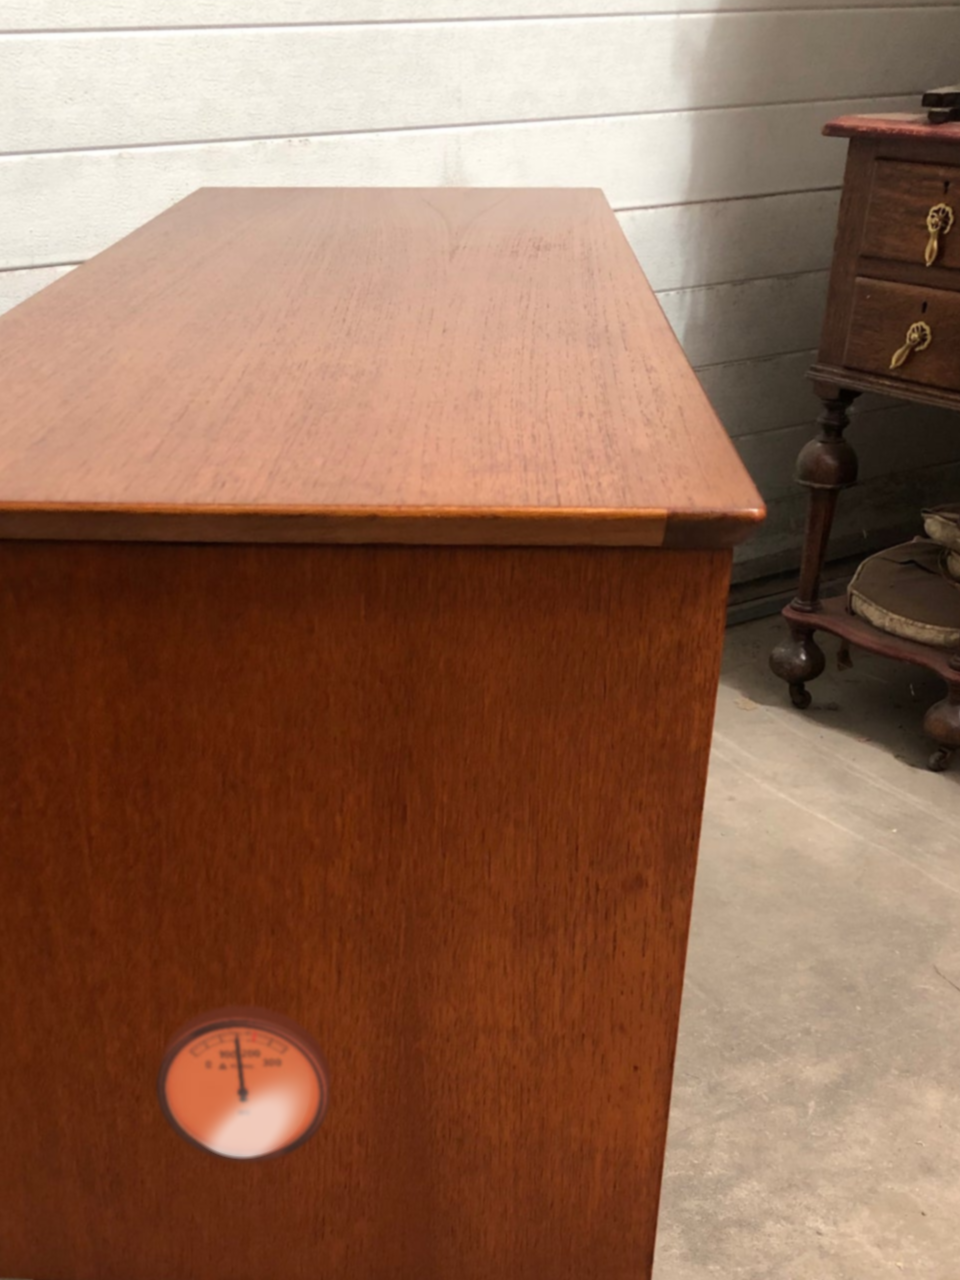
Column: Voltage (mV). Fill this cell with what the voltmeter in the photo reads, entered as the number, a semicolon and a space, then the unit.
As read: 150; mV
